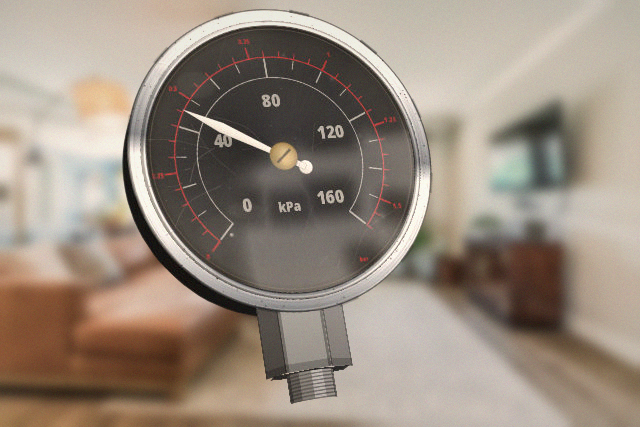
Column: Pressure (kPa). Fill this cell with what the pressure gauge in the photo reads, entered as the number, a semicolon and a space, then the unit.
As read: 45; kPa
